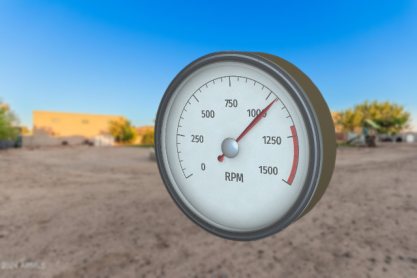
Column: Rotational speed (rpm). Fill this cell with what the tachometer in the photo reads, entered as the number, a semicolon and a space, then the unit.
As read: 1050; rpm
